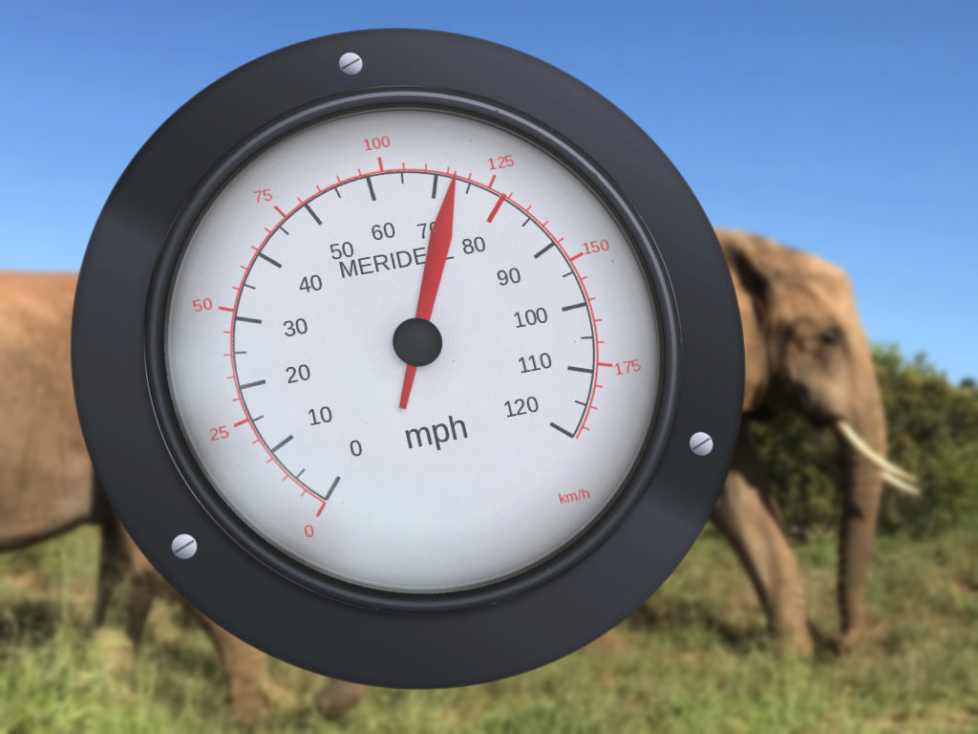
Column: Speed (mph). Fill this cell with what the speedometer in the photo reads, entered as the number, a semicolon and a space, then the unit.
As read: 72.5; mph
